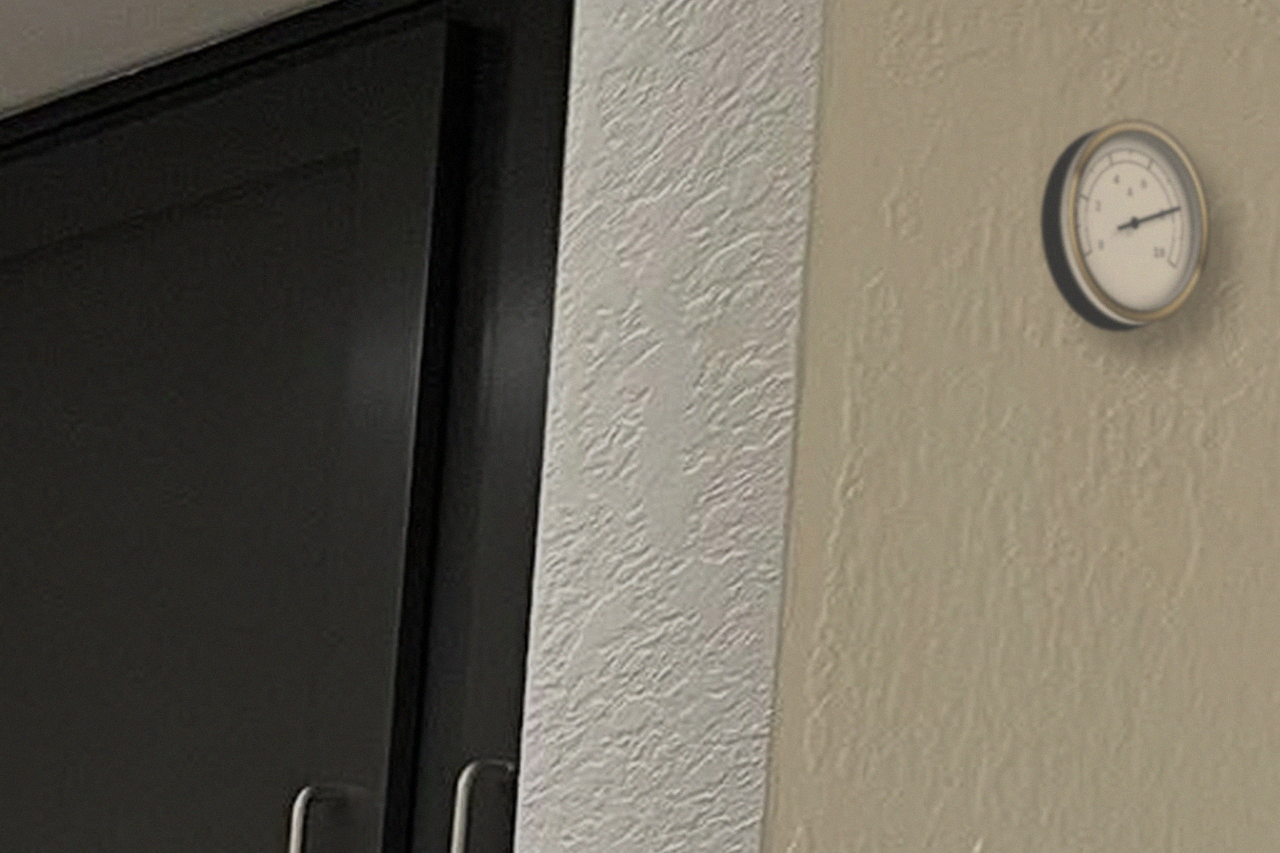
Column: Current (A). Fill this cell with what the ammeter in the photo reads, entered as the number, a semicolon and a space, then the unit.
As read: 8; A
